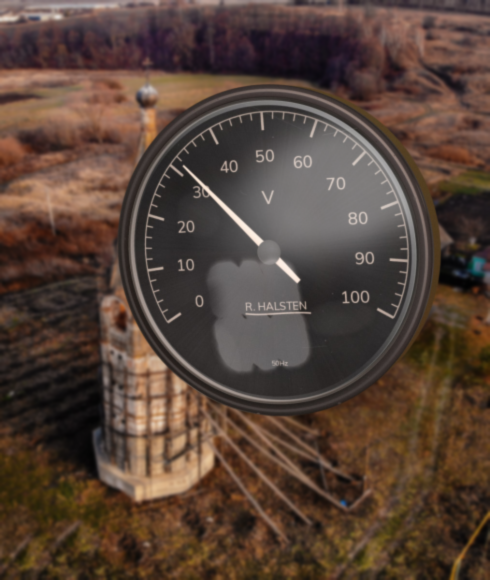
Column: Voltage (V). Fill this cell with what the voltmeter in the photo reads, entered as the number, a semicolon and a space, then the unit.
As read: 32; V
